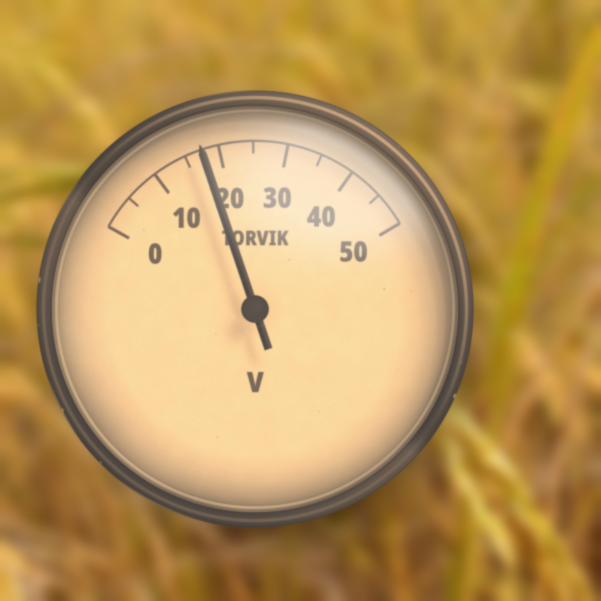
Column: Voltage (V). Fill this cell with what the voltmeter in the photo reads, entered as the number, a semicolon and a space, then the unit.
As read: 17.5; V
